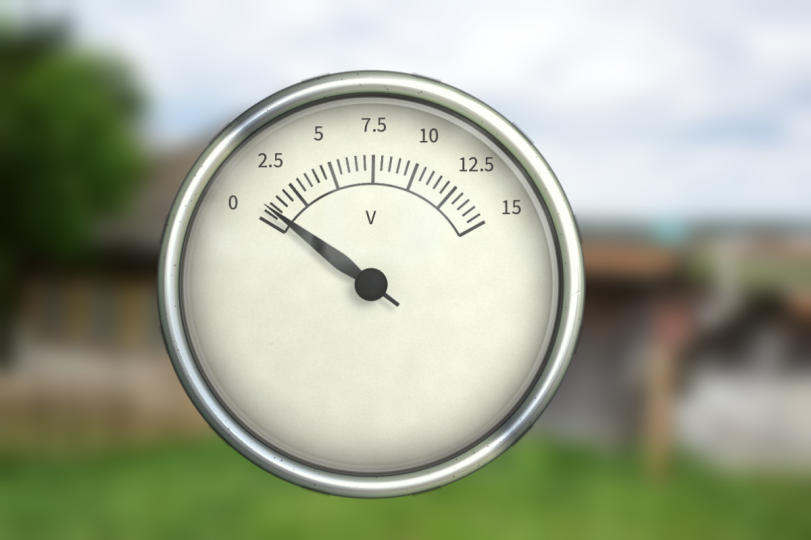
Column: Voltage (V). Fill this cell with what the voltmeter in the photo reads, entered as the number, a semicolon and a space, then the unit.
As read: 0.75; V
